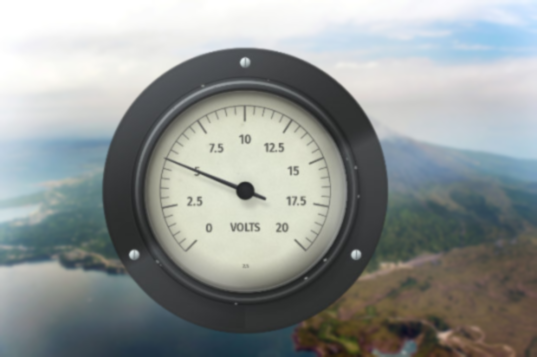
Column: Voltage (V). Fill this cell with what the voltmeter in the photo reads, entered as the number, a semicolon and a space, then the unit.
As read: 5; V
